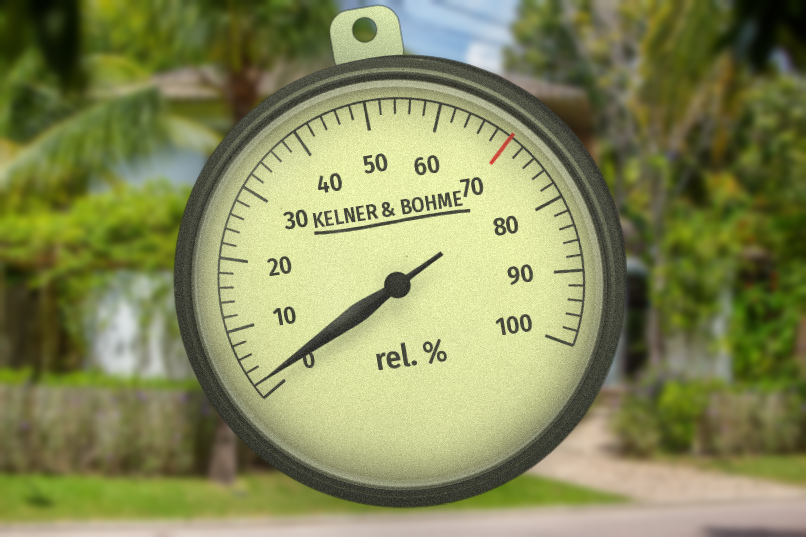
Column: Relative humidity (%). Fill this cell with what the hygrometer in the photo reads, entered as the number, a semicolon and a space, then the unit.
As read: 2; %
